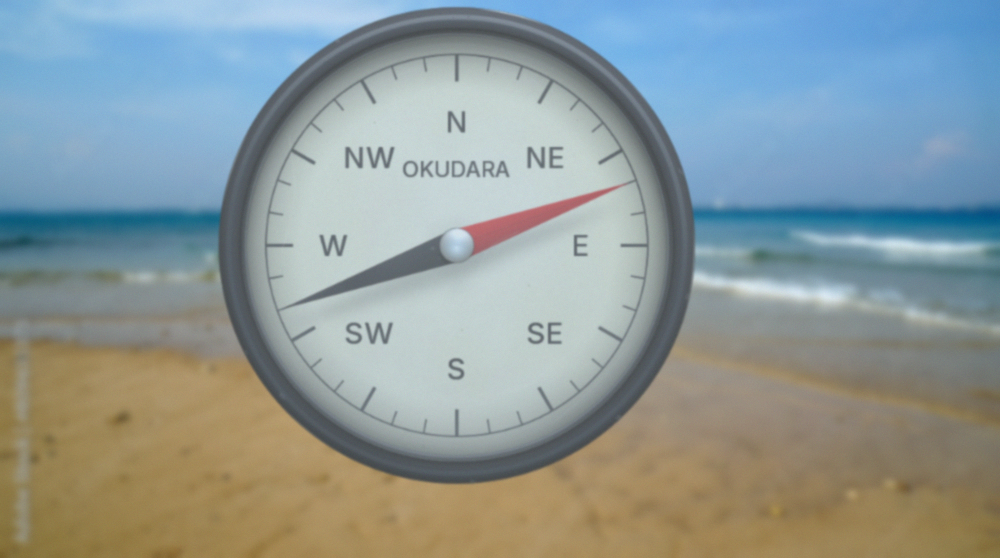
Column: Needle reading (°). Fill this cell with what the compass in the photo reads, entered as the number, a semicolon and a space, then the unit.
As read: 70; °
